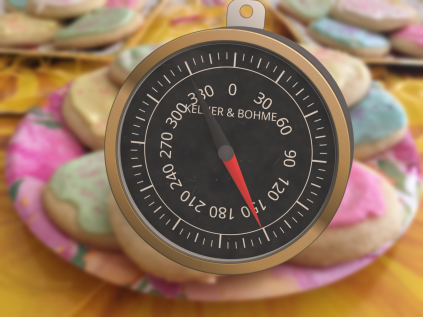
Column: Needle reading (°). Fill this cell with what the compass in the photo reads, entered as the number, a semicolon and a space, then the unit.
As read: 150; °
